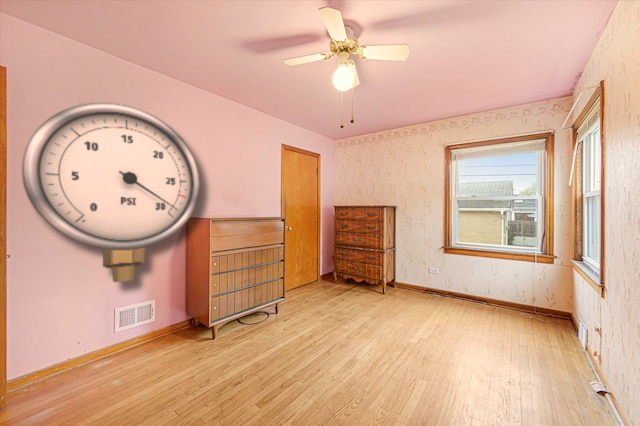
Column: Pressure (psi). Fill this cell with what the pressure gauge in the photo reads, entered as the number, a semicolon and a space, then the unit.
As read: 29; psi
